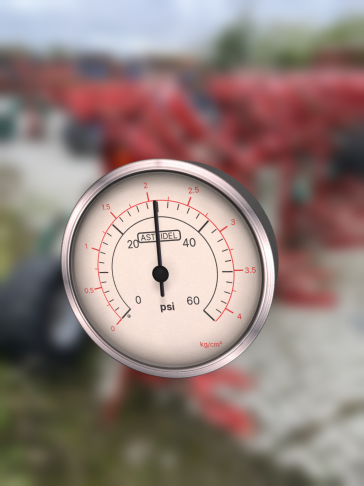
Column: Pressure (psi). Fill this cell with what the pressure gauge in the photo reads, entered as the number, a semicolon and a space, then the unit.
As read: 30; psi
